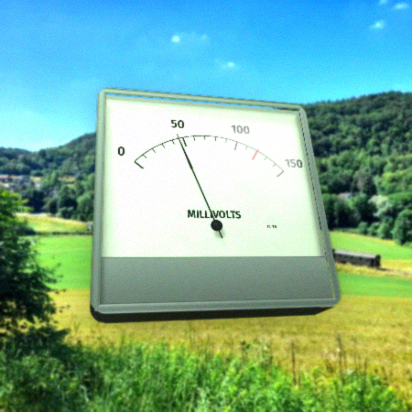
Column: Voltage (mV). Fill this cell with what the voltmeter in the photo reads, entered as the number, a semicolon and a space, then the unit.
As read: 45; mV
